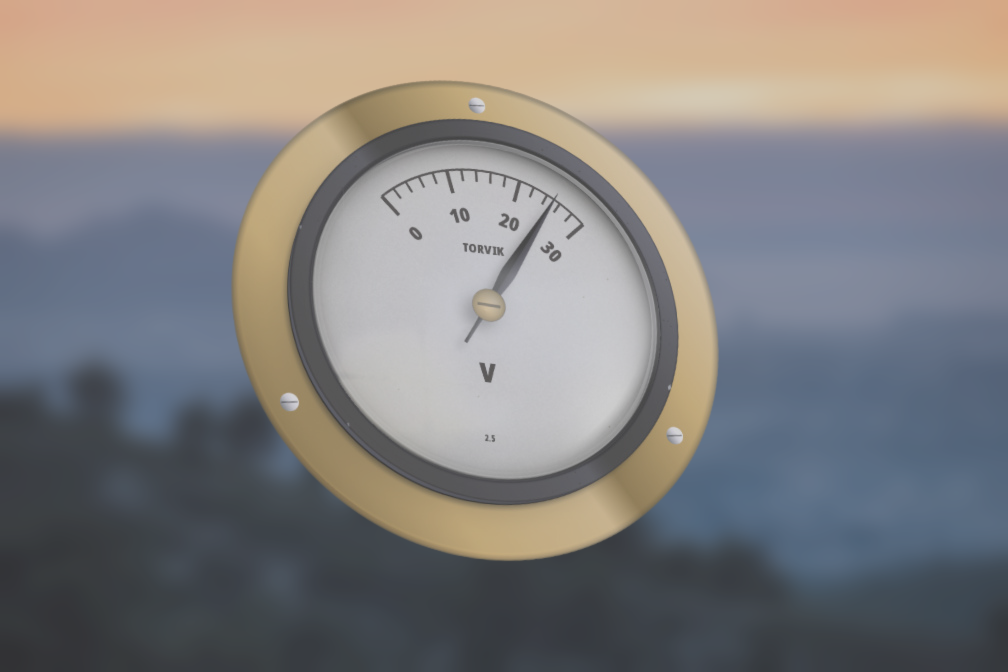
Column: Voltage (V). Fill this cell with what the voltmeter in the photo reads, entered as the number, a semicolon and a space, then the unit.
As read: 25; V
